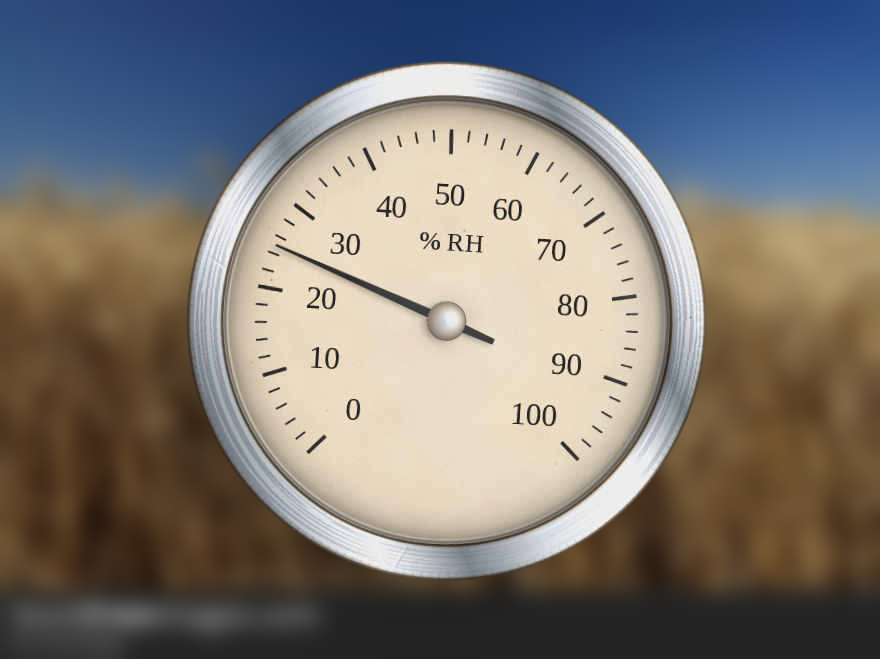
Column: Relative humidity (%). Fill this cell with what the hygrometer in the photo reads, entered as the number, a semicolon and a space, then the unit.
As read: 25; %
